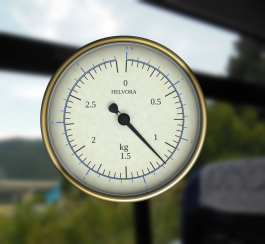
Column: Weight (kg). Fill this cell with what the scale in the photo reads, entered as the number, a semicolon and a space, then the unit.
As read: 1.15; kg
